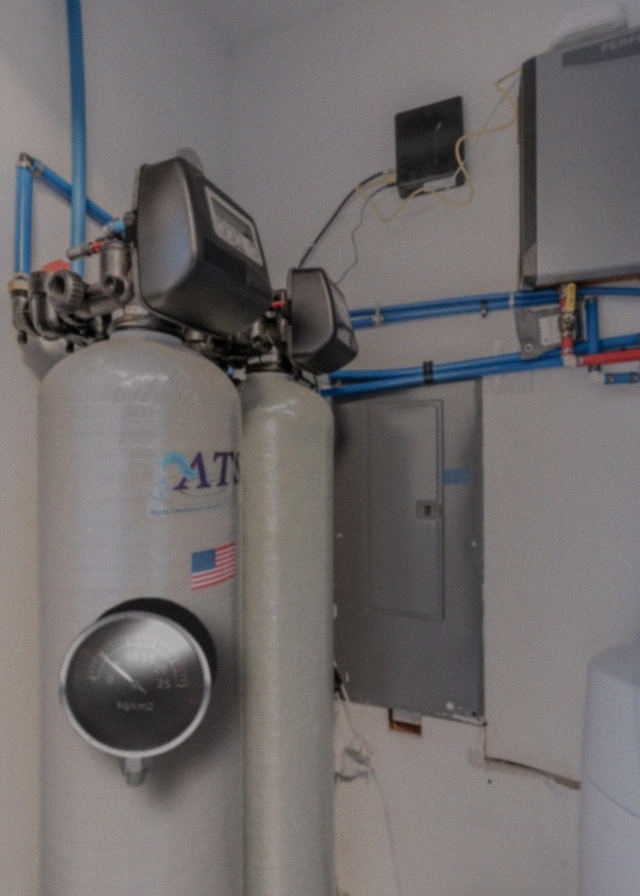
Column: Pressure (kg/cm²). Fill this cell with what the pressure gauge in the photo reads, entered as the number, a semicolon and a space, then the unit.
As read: 5; kg/cm²
